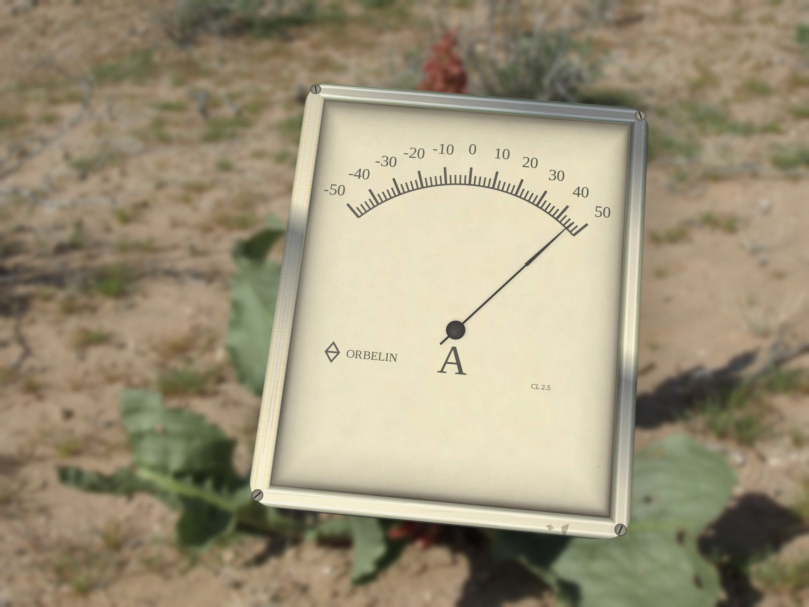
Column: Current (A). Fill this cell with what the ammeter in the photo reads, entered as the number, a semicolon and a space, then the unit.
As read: 46; A
